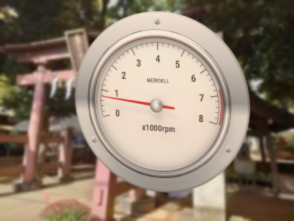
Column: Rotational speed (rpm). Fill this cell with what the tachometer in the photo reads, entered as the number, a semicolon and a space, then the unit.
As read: 800; rpm
